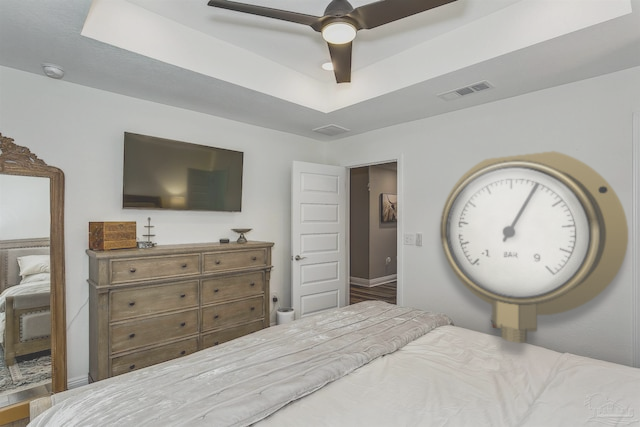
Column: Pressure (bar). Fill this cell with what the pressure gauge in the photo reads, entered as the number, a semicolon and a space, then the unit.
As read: 5; bar
